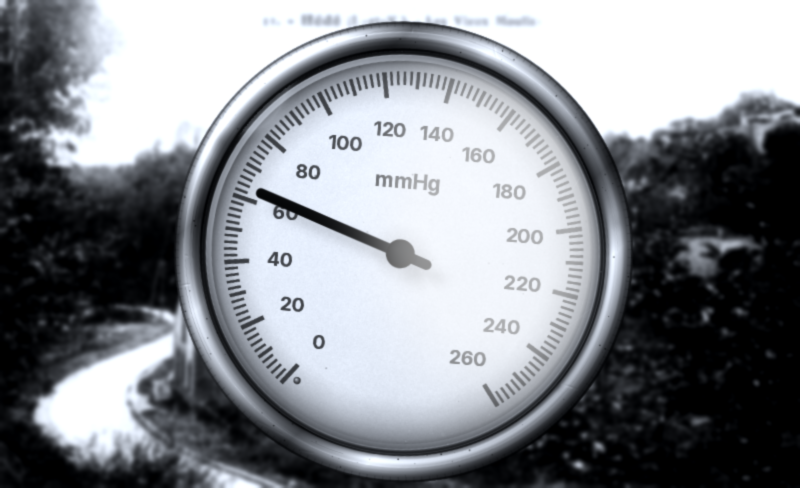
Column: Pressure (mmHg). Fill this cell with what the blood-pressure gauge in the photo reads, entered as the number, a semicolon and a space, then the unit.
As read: 64; mmHg
